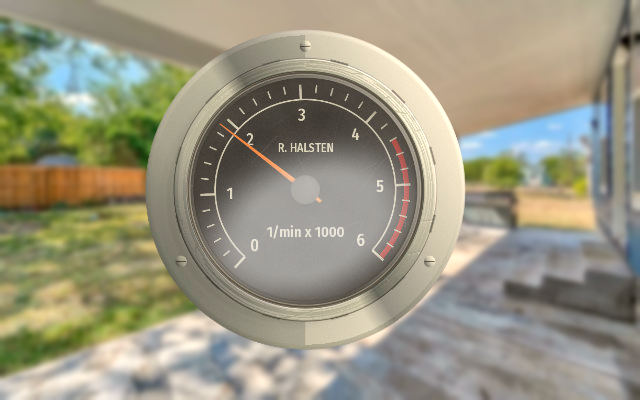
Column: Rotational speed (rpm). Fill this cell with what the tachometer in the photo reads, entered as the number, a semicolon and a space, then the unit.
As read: 1900; rpm
